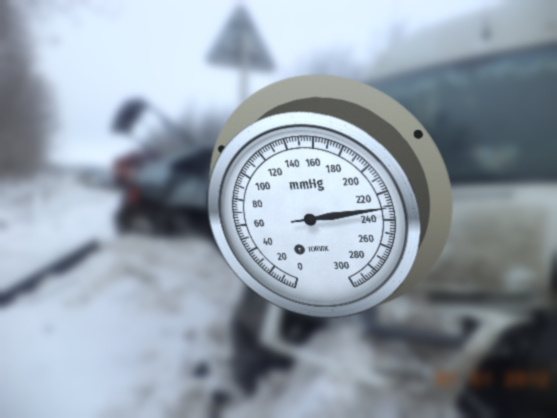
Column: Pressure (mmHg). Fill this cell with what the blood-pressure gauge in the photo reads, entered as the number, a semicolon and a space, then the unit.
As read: 230; mmHg
